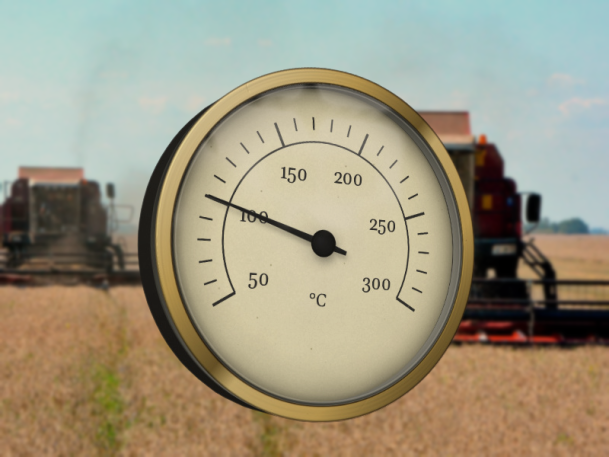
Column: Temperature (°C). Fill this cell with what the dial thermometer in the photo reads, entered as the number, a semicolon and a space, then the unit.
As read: 100; °C
